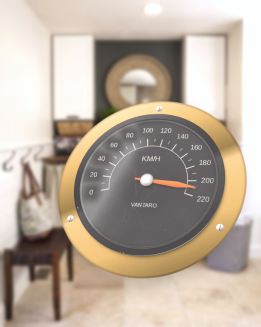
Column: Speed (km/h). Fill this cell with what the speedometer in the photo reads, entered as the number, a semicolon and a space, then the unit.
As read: 210; km/h
